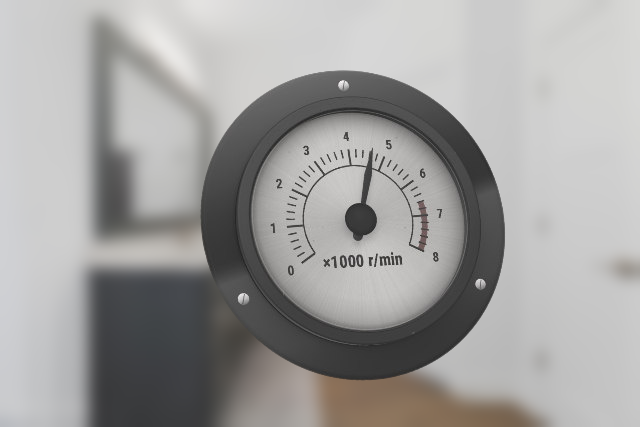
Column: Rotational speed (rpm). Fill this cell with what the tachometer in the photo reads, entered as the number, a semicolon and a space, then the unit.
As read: 4600; rpm
